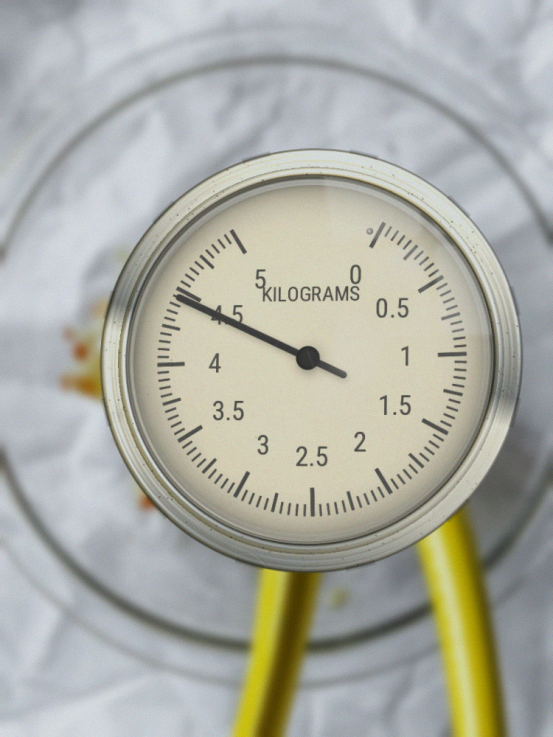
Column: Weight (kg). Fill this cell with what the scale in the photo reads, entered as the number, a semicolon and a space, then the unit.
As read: 4.45; kg
